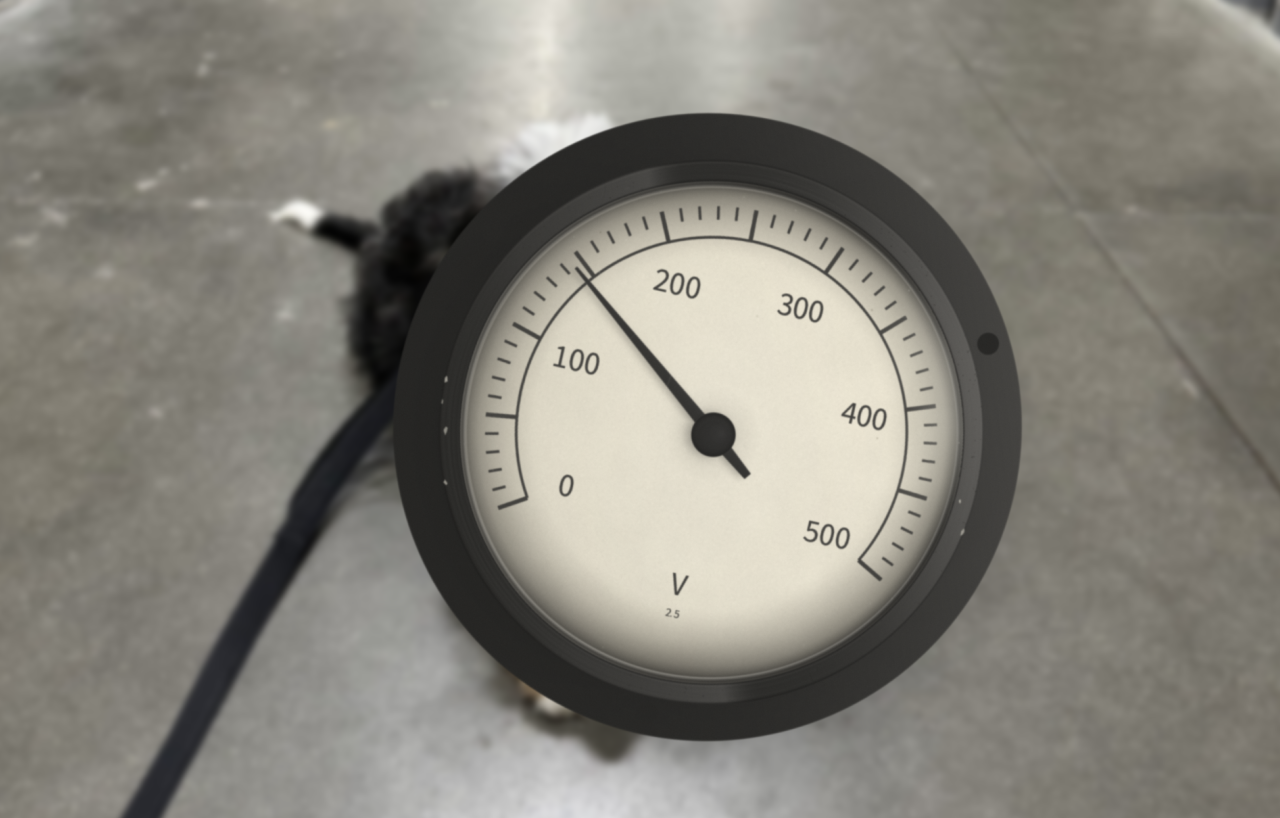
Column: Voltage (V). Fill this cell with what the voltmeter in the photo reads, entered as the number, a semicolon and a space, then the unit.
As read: 145; V
